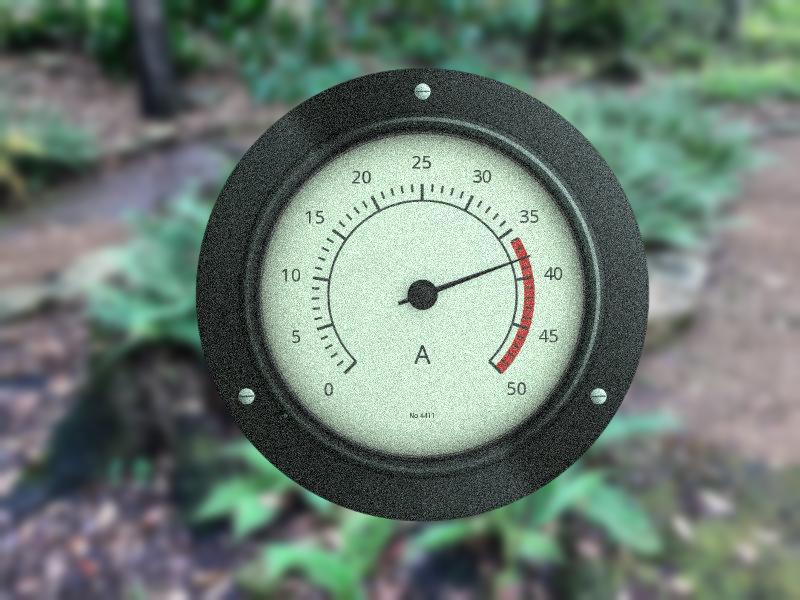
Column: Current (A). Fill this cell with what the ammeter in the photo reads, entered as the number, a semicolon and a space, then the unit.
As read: 38; A
